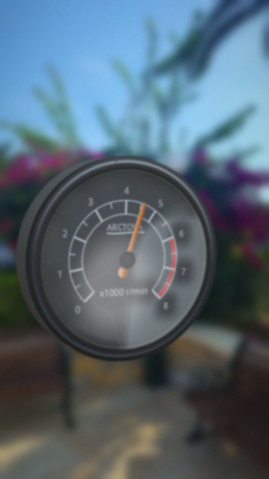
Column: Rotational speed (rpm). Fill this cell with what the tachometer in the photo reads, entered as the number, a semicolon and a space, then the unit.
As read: 4500; rpm
